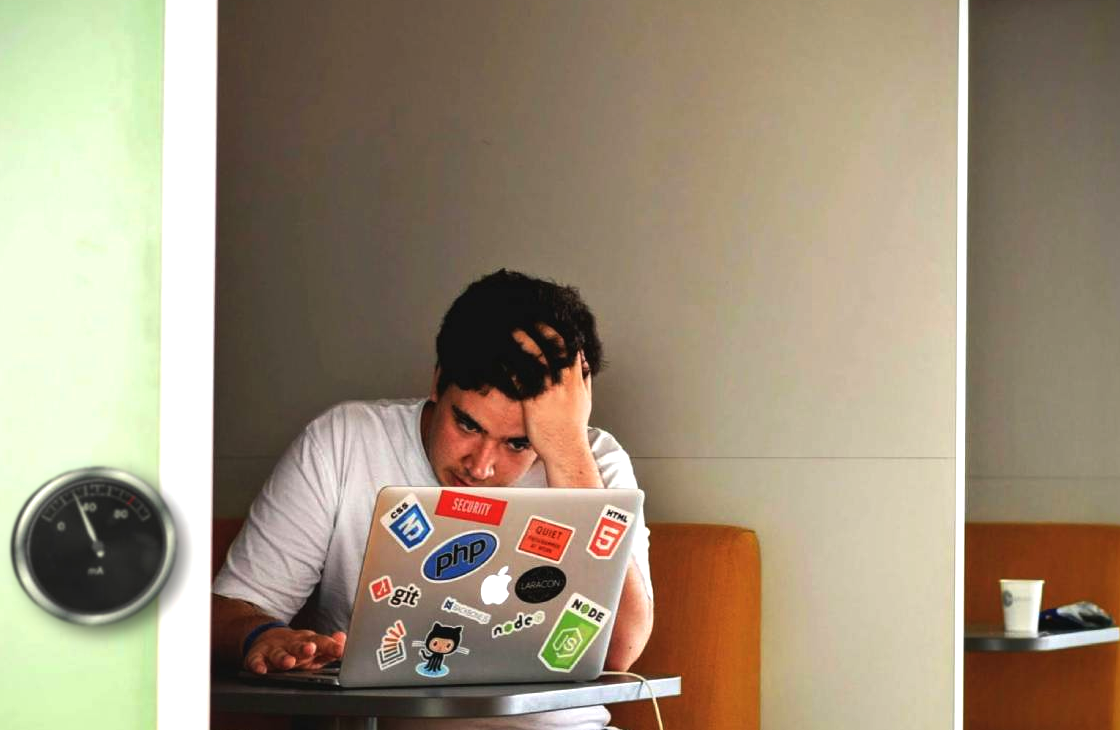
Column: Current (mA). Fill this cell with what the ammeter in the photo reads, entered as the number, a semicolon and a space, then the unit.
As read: 30; mA
